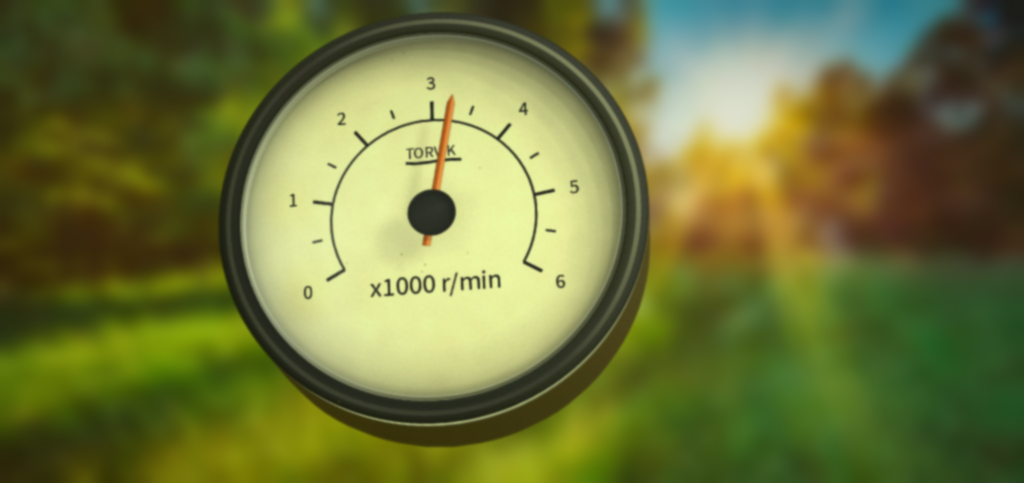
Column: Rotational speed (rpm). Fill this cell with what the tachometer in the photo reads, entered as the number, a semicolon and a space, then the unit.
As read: 3250; rpm
